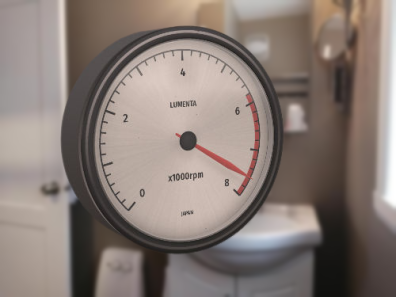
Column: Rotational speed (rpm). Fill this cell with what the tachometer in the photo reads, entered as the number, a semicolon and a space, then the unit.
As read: 7600; rpm
